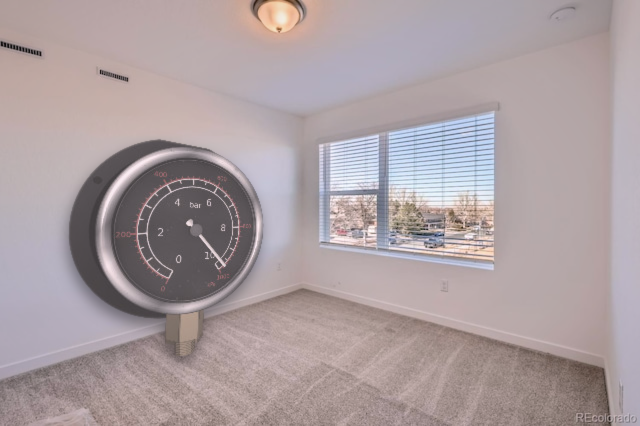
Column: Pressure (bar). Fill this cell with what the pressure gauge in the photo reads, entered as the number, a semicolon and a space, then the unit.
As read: 9.75; bar
